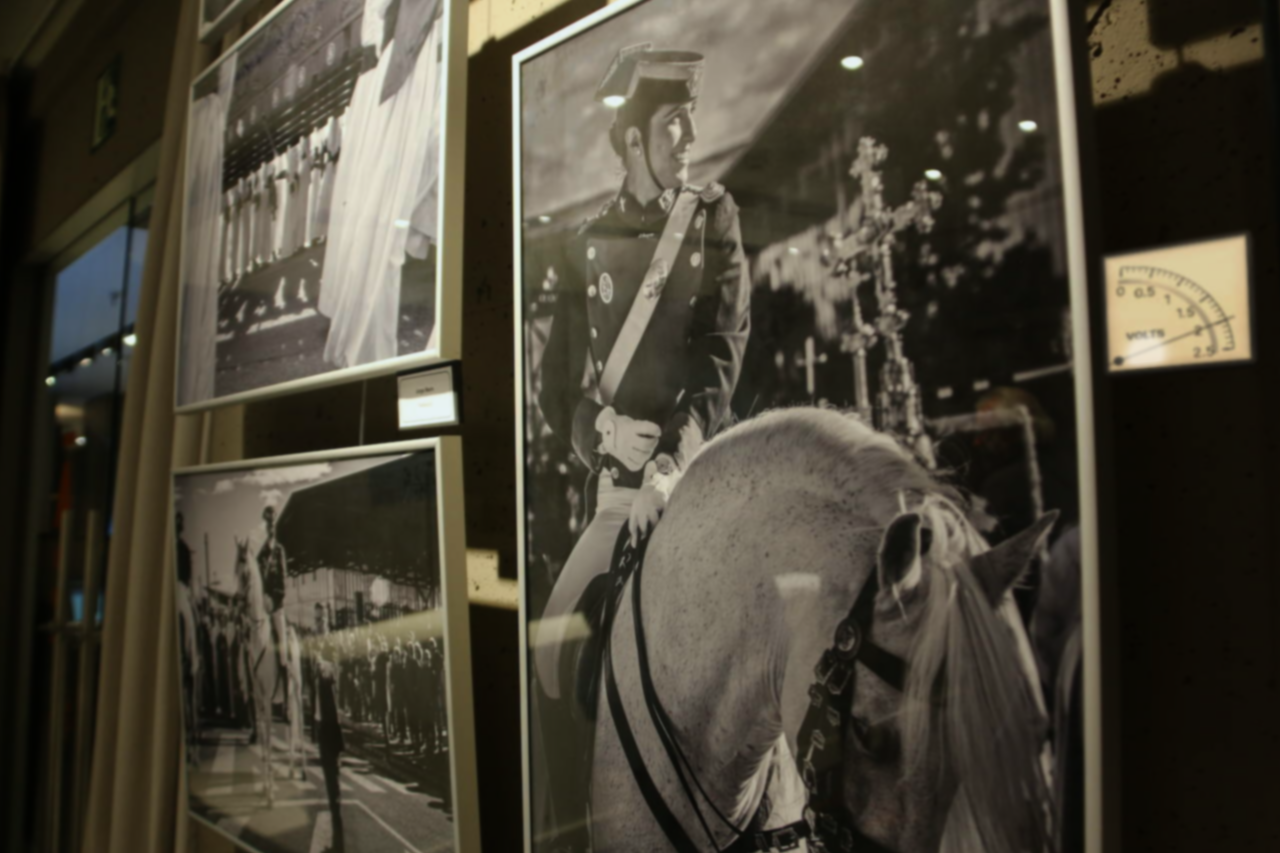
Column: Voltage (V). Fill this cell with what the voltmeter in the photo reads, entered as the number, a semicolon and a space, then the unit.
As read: 2; V
